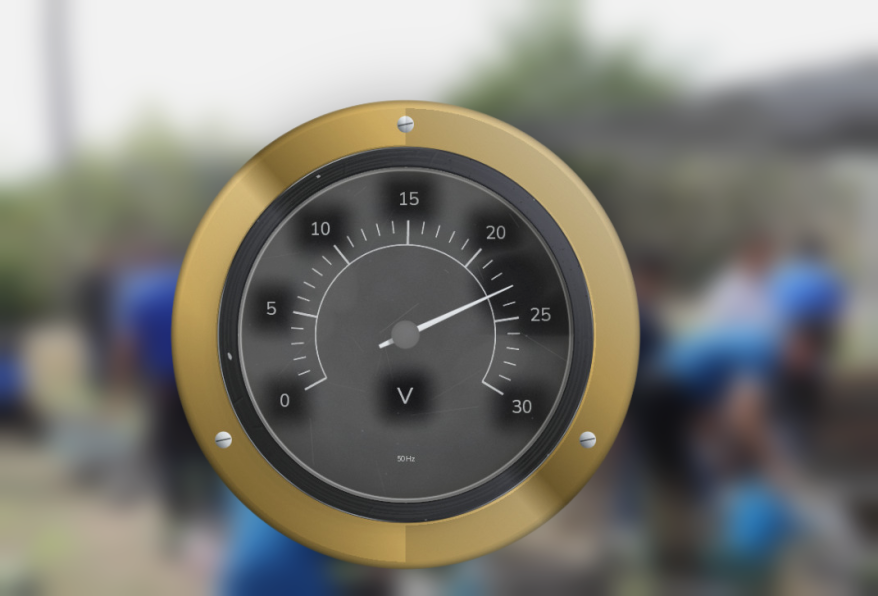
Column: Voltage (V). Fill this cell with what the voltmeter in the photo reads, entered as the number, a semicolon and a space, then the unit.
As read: 23; V
